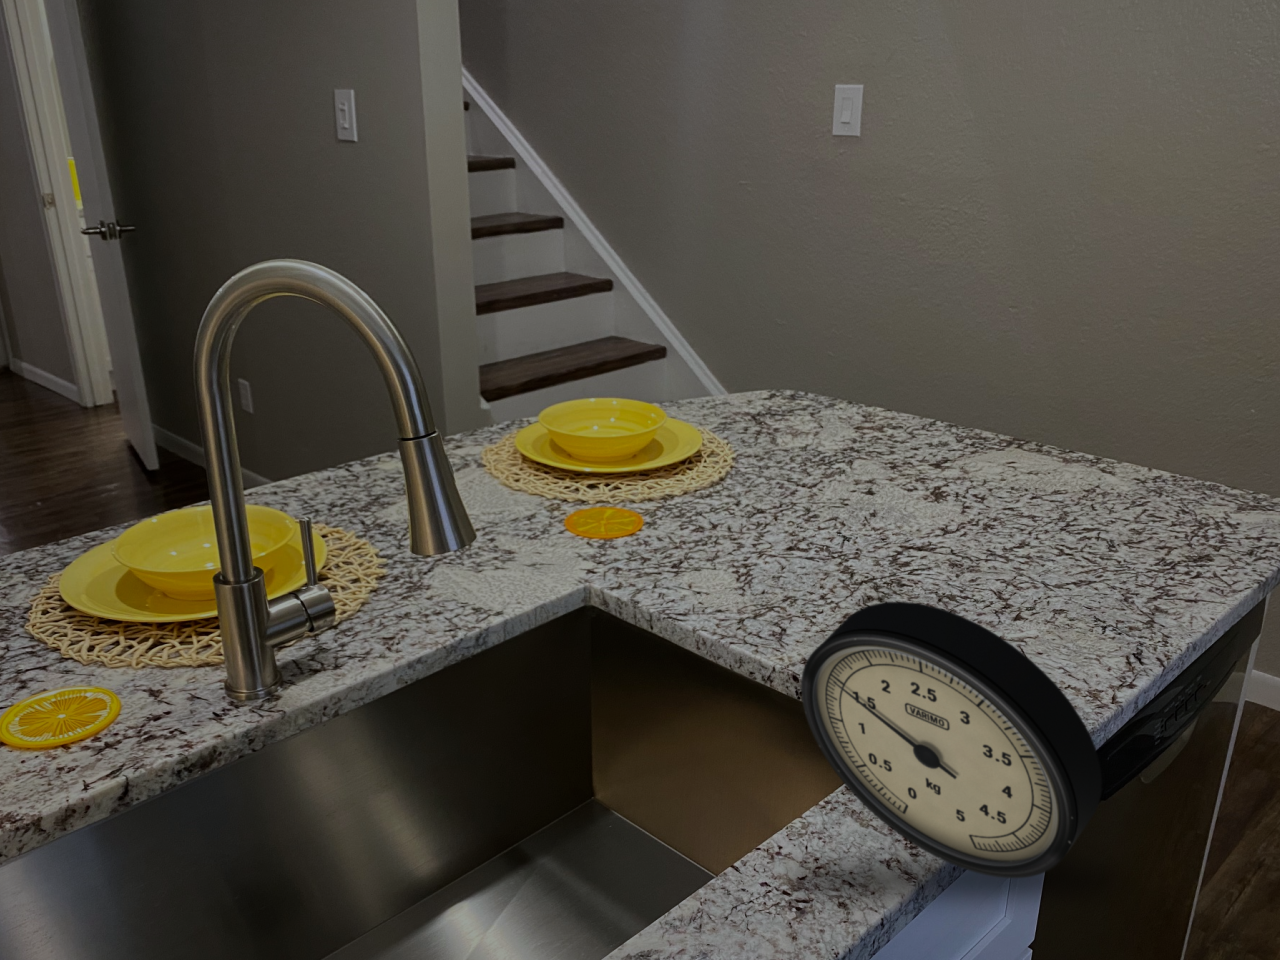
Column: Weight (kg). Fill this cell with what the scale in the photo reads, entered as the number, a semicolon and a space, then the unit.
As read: 1.5; kg
